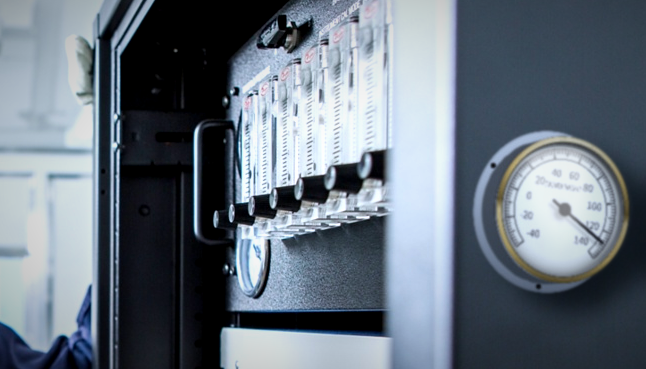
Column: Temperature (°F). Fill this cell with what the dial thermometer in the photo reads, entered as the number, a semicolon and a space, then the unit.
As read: 130; °F
